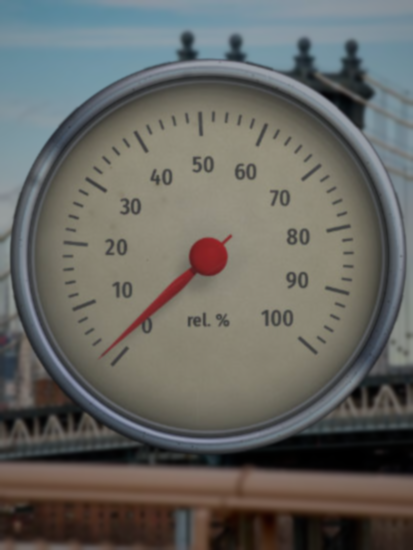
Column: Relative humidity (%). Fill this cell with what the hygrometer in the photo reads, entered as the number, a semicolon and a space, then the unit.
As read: 2; %
